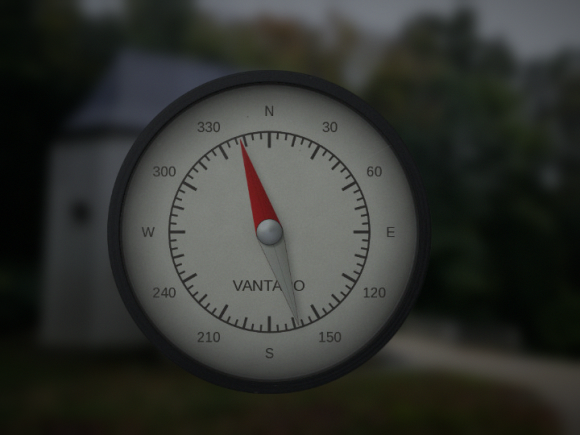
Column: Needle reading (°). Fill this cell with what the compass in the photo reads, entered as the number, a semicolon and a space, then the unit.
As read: 342.5; °
